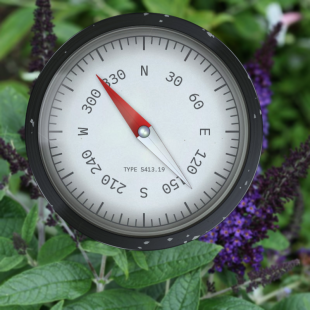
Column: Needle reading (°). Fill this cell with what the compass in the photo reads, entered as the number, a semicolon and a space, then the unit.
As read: 320; °
